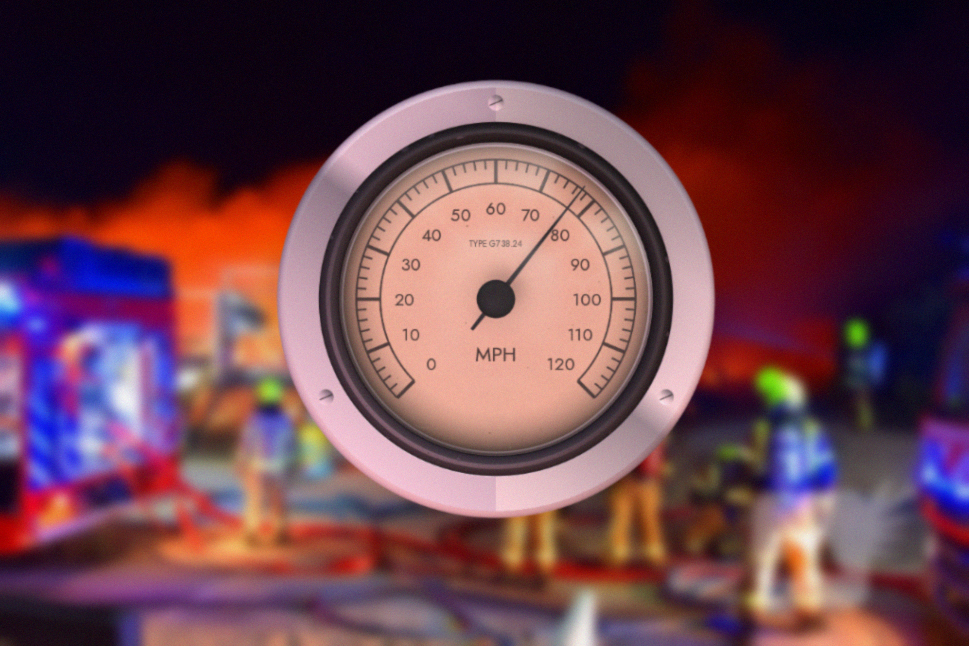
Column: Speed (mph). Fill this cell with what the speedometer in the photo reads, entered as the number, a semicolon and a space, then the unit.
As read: 77; mph
